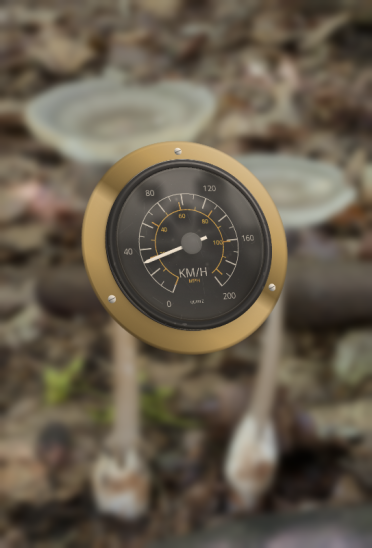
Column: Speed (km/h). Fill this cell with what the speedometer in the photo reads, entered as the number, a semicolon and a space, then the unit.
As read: 30; km/h
